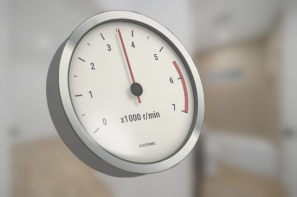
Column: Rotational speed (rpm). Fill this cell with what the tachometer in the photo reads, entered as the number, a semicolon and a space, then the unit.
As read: 3500; rpm
